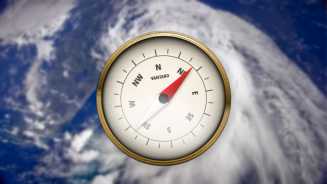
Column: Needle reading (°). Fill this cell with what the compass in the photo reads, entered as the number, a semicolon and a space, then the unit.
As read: 52.5; °
